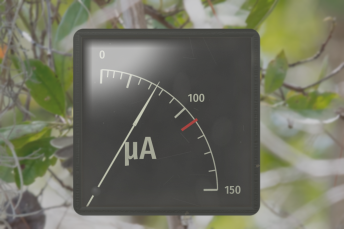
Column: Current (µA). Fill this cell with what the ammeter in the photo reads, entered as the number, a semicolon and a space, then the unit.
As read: 75; µA
